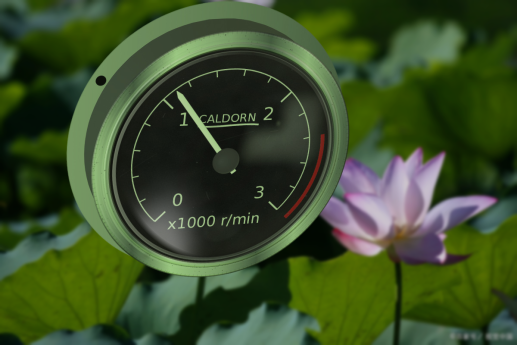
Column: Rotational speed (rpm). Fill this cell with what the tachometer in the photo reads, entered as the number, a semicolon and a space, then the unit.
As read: 1100; rpm
